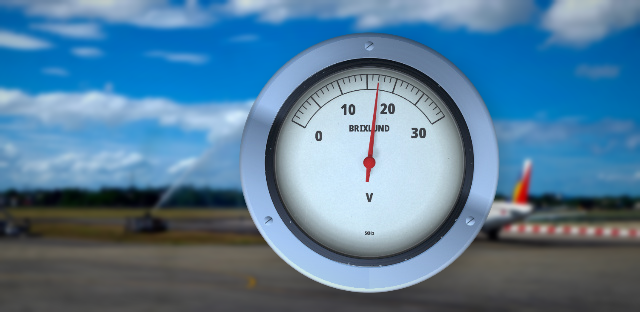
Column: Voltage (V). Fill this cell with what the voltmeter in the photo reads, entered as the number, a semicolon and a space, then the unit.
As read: 17; V
